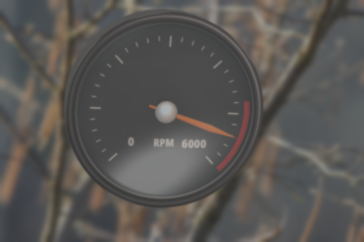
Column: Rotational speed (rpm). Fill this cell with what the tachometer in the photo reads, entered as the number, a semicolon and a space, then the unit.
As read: 5400; rpm
